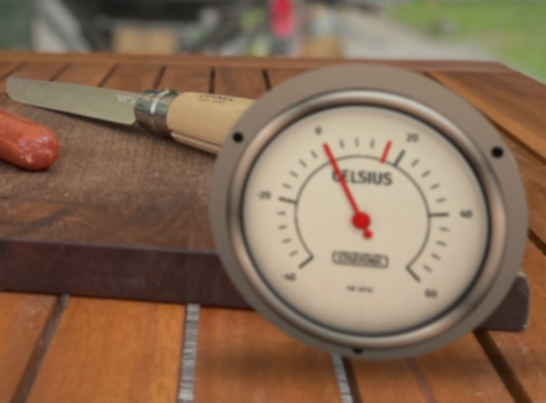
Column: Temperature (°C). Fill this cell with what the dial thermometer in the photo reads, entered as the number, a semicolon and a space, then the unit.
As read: 0; °C
